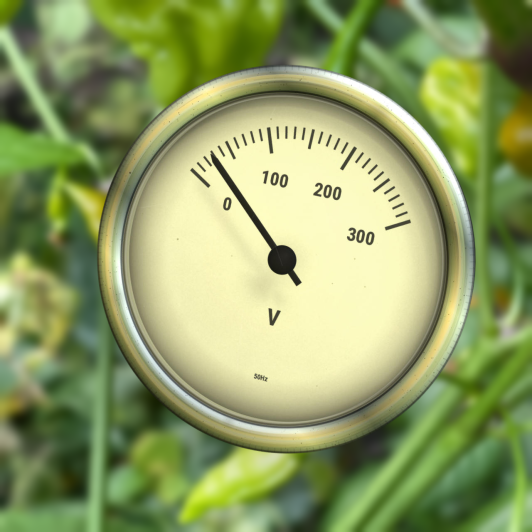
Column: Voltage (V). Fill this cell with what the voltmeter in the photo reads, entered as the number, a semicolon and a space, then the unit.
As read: 30; V
